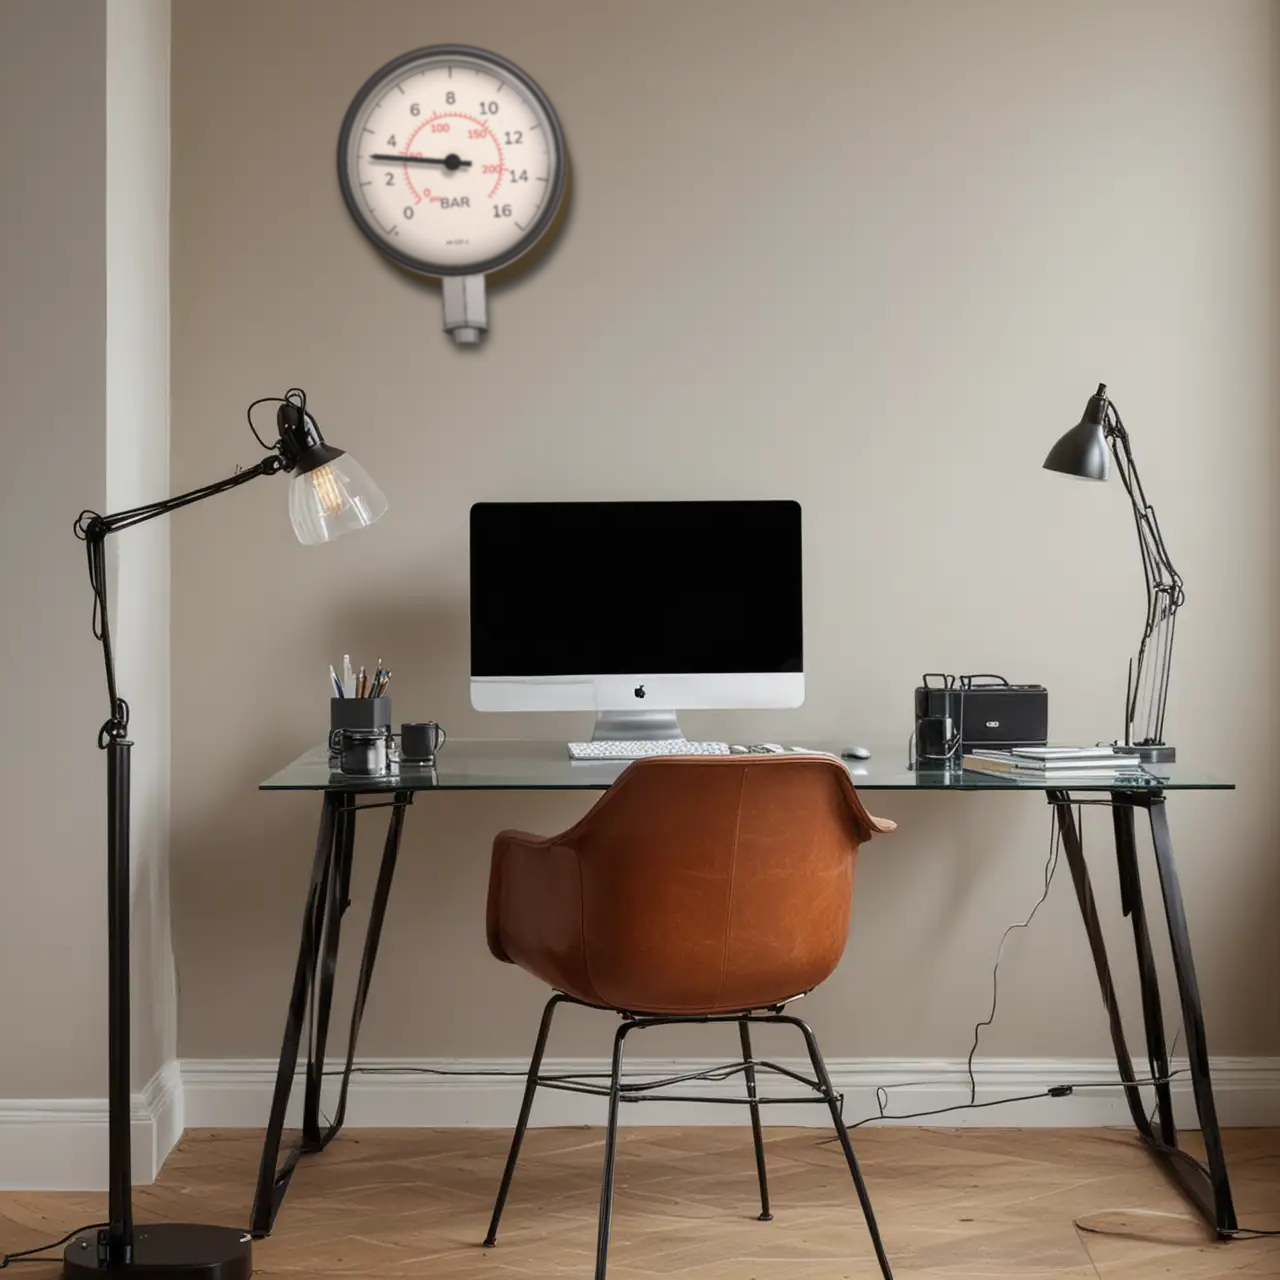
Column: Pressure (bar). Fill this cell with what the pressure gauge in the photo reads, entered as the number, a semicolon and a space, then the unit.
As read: 3; bar
